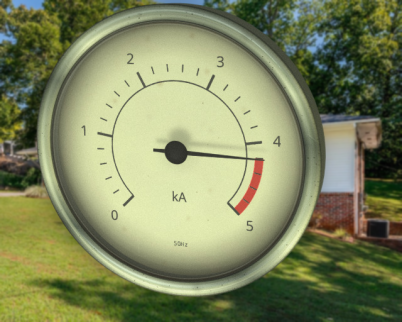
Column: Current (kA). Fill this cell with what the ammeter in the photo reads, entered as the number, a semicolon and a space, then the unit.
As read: 4.2; kA
